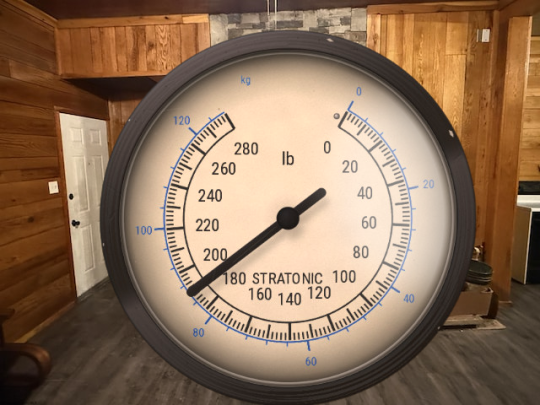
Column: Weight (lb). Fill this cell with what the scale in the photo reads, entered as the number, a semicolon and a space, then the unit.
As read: 190; lb
